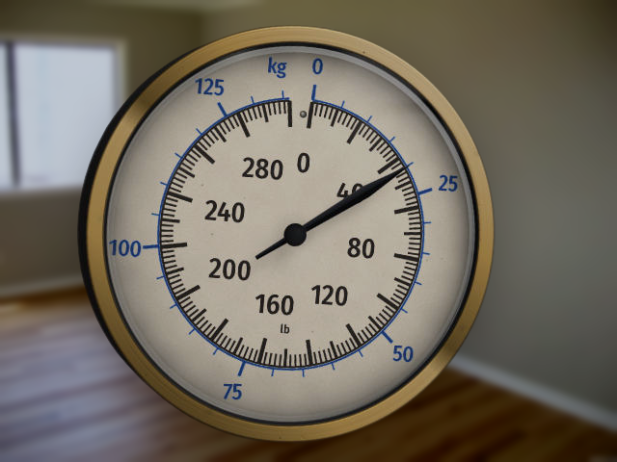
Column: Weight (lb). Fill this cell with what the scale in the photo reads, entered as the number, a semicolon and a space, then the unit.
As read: 44; lb
